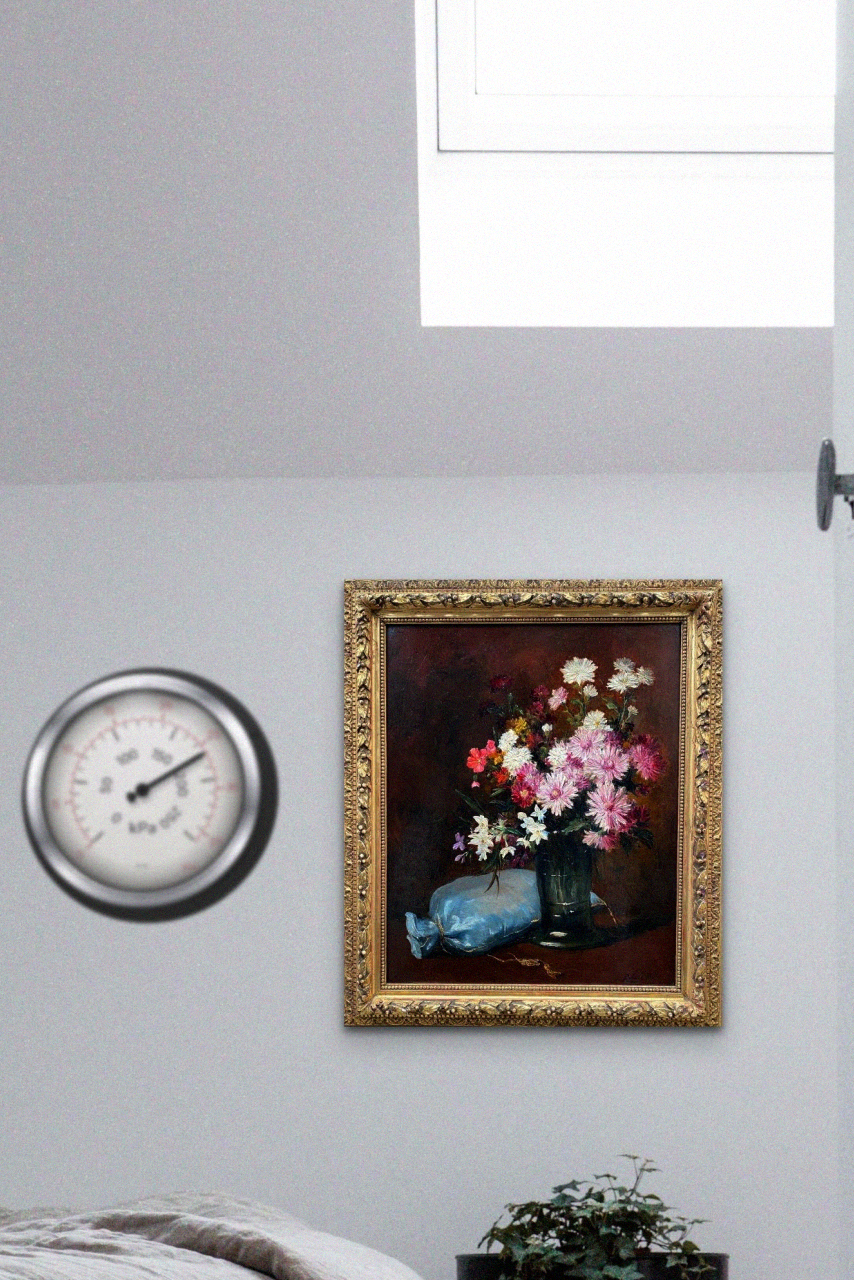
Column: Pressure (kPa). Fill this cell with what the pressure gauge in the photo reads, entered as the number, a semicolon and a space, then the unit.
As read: 180; kPa
